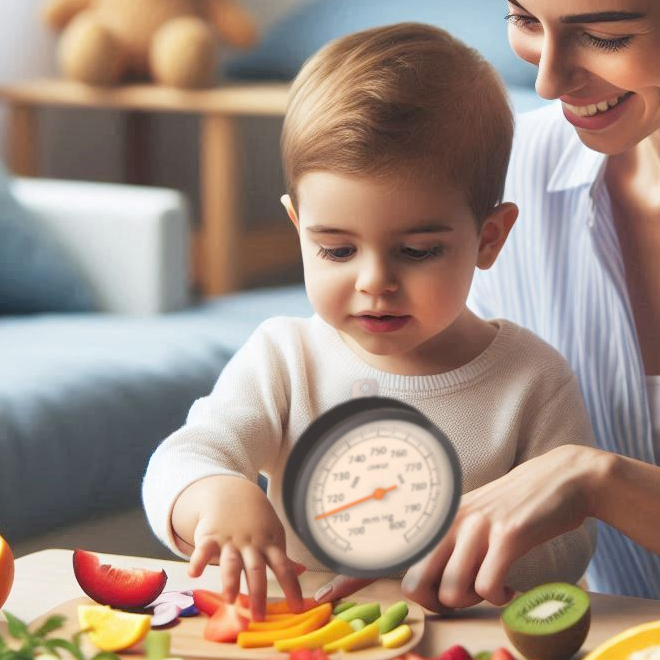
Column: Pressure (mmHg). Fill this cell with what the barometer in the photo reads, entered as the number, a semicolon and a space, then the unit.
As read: 715; mmHg
